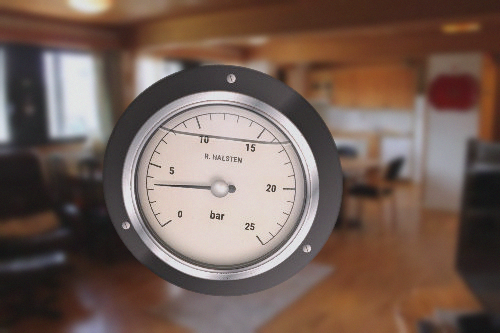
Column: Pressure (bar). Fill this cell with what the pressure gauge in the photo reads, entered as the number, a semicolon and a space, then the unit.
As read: 3.5; bar
